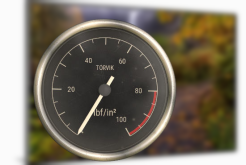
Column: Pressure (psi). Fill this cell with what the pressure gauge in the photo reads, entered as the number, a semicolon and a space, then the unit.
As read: 0; psi
